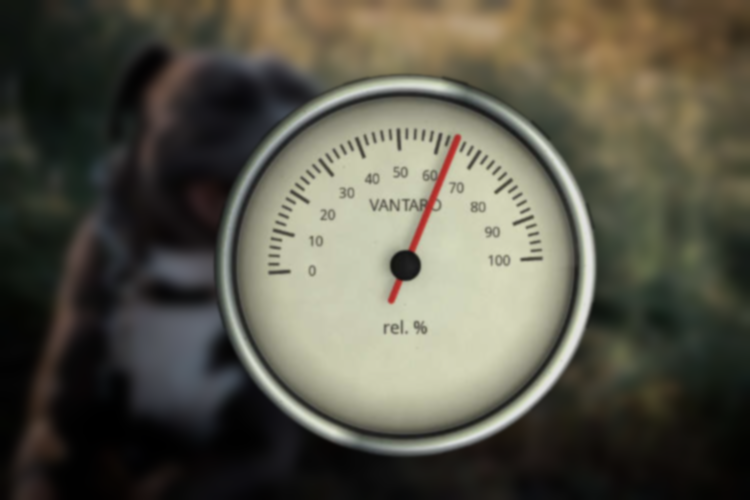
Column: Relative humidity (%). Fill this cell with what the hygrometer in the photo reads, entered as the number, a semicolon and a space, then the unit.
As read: 64; %
